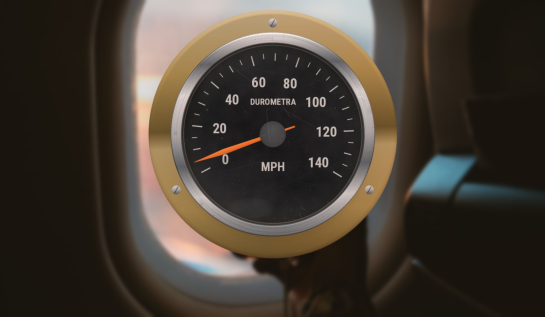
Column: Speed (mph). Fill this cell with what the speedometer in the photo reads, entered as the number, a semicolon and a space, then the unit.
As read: 5; mph
